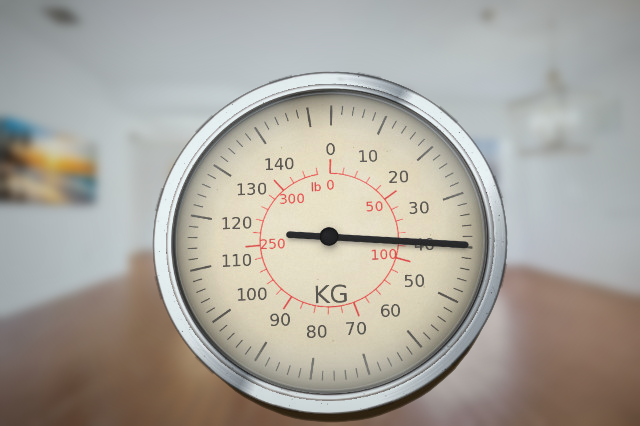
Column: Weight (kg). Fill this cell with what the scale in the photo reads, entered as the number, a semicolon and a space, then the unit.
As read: 40; kg
